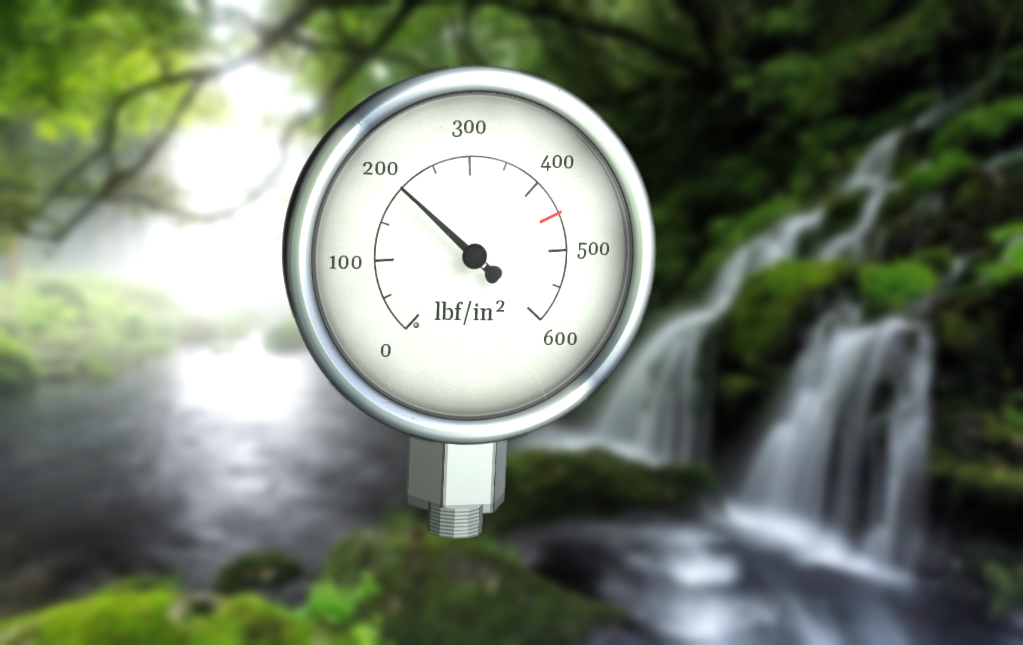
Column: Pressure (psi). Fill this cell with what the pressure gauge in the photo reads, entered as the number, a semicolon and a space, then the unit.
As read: 200; psi
